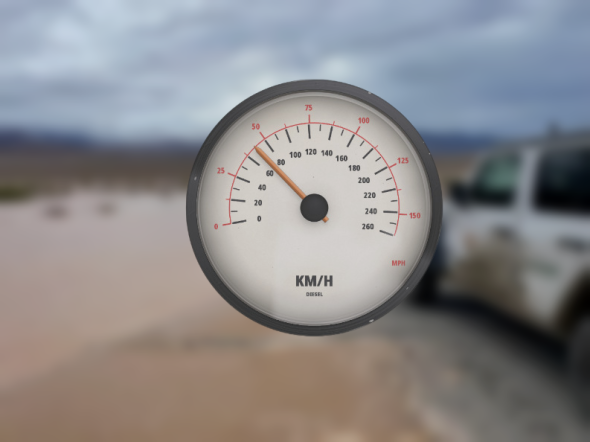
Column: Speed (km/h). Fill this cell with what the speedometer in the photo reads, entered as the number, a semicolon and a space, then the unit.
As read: 70; km/h
